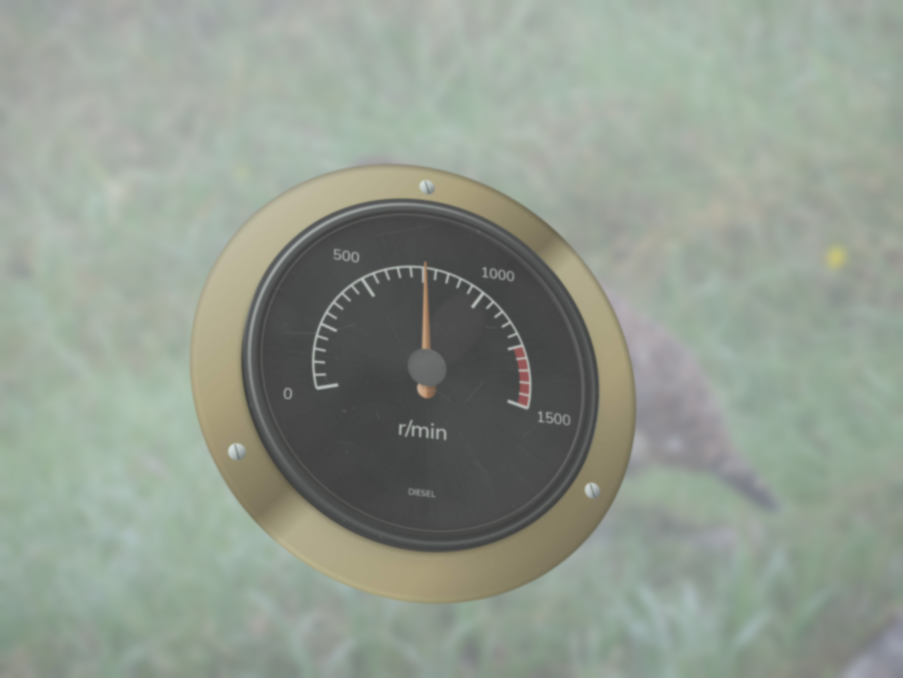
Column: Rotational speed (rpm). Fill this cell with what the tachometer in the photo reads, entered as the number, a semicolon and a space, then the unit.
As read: 750; rpm
